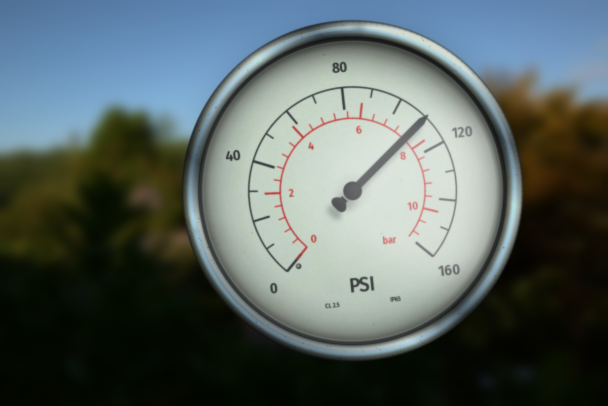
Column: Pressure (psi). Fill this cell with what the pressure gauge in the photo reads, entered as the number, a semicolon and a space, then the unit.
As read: 110; psi
